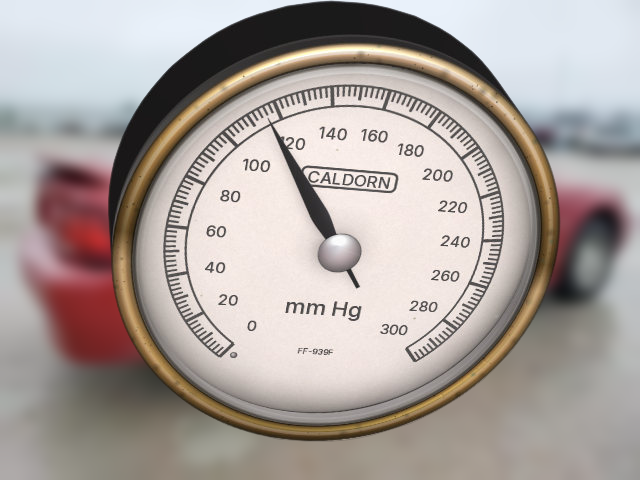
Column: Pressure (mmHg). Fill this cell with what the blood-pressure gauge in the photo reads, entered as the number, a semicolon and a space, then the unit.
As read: 116; mmHg
